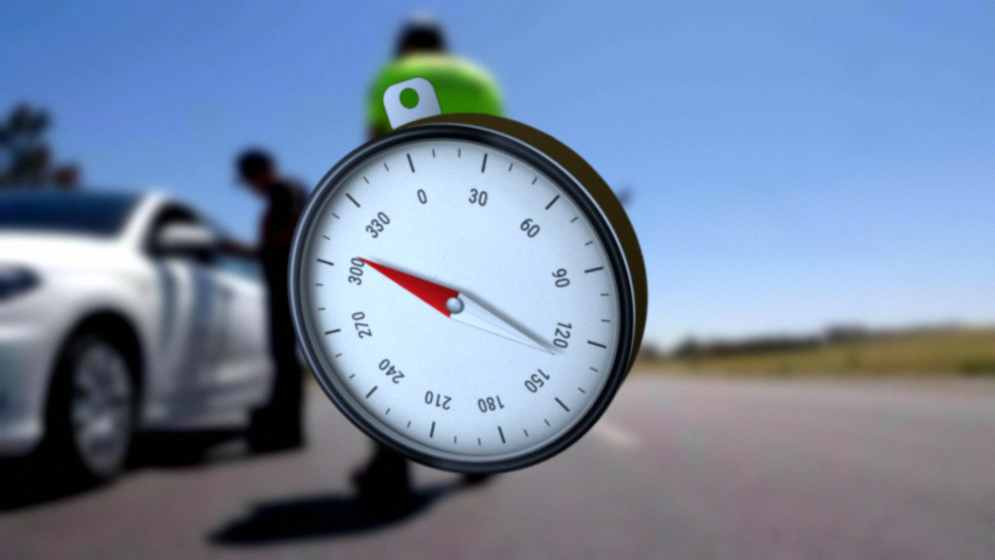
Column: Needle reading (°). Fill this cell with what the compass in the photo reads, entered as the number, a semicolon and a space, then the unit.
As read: 310; °
